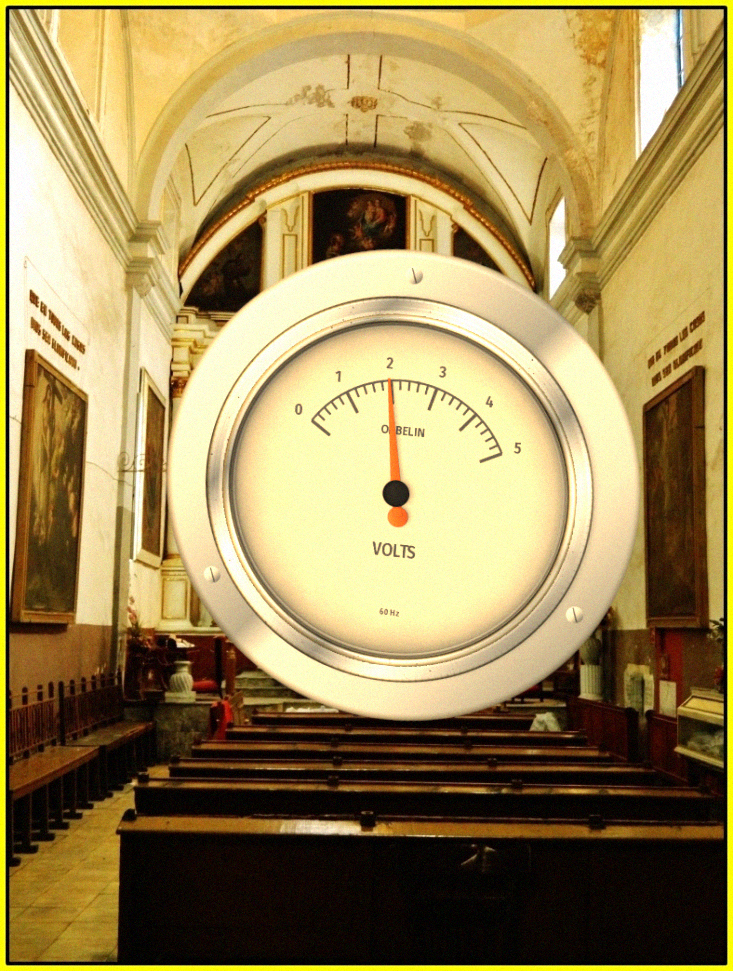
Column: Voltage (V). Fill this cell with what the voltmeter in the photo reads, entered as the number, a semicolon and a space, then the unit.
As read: 2; V
